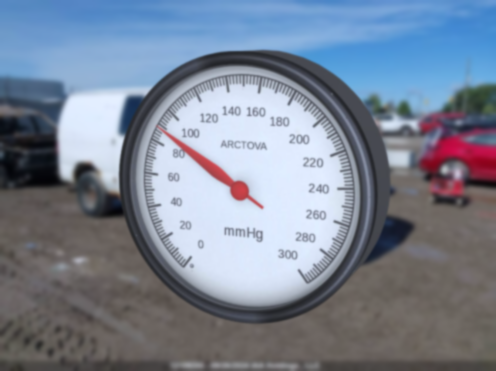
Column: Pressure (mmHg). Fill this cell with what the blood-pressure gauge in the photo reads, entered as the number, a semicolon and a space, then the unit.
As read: 90; mmHg
